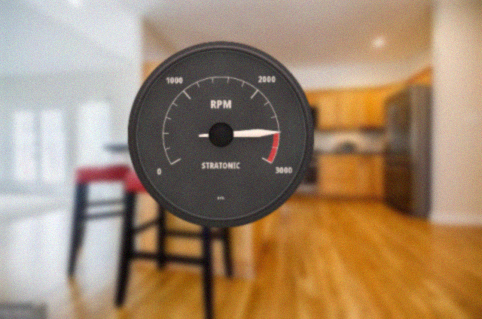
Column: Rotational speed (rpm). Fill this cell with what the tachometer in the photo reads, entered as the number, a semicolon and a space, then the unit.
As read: 2600; rpm
